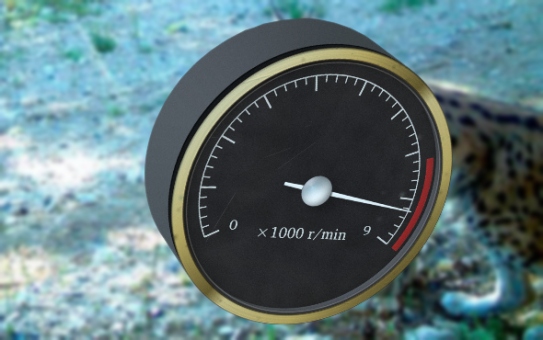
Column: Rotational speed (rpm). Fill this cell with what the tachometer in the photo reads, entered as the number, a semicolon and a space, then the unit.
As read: 8200; rpm
